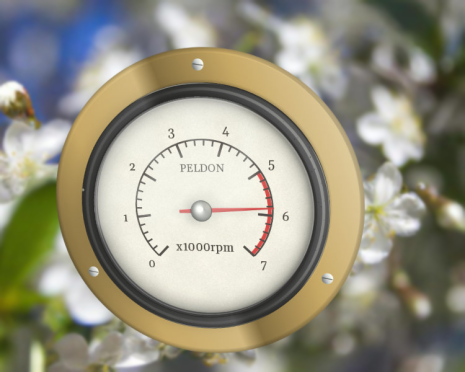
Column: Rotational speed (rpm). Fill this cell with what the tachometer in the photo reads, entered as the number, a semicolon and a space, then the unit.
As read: 5800; rpm
